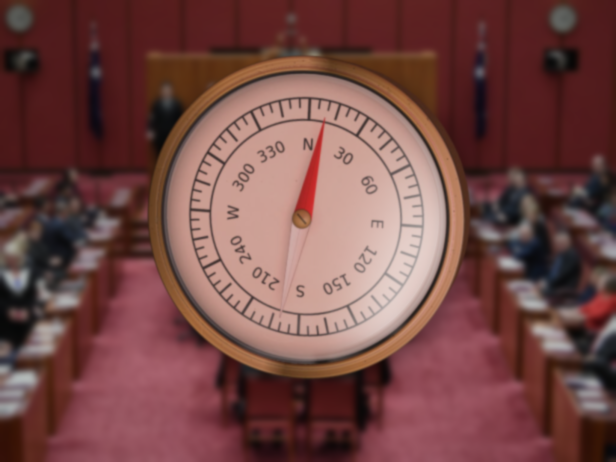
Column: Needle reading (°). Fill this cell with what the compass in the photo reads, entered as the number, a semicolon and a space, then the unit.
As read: 10; °
